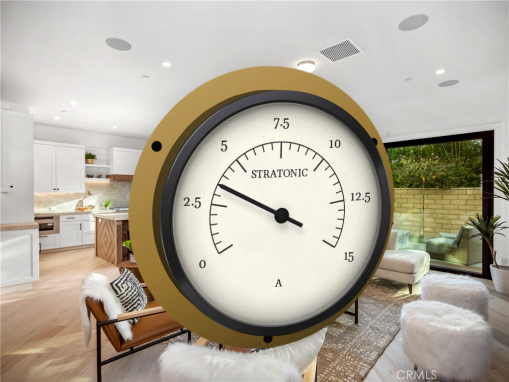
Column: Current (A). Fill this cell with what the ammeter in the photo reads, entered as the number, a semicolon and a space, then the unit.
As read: 3.5; A
